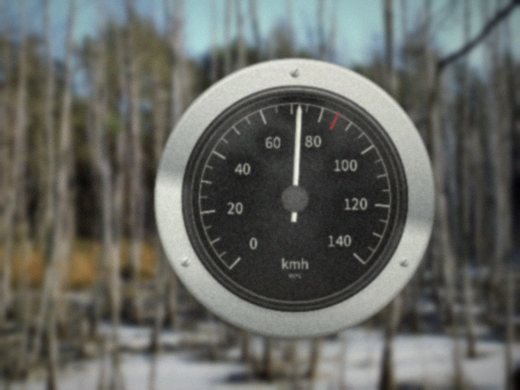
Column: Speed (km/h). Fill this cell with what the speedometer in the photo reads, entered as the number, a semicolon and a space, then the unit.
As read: 72.5; km/h
